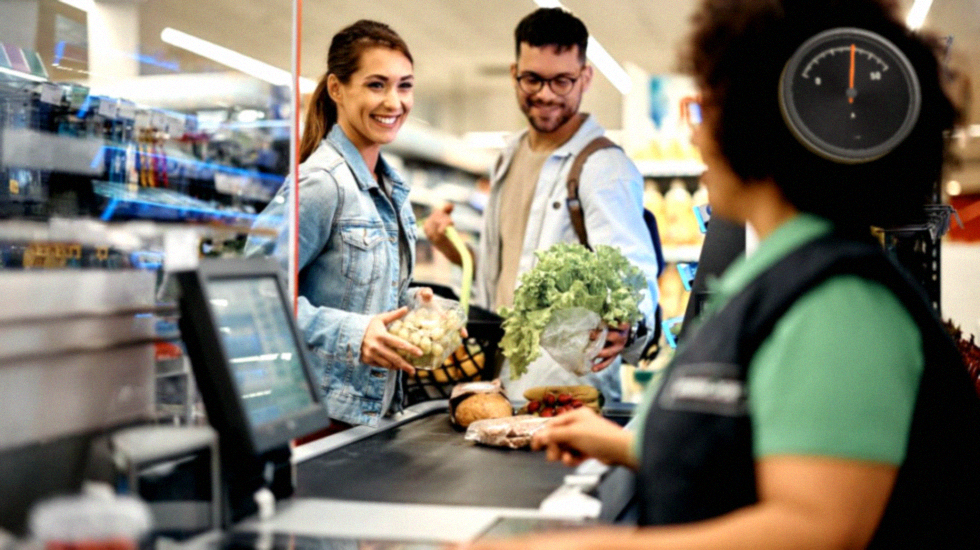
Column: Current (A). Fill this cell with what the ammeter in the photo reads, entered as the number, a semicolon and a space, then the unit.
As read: 30; A
